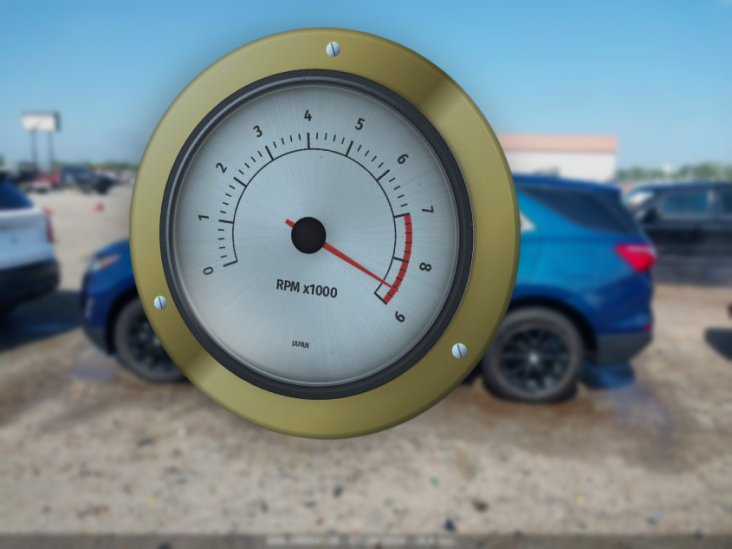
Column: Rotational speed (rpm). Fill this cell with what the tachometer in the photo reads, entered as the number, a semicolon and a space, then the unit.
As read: 8600; rpm
